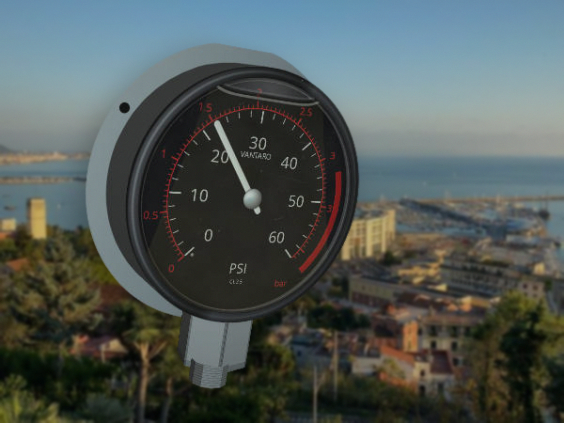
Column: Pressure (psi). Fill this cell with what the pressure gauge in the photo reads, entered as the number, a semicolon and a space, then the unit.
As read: 22; psi
